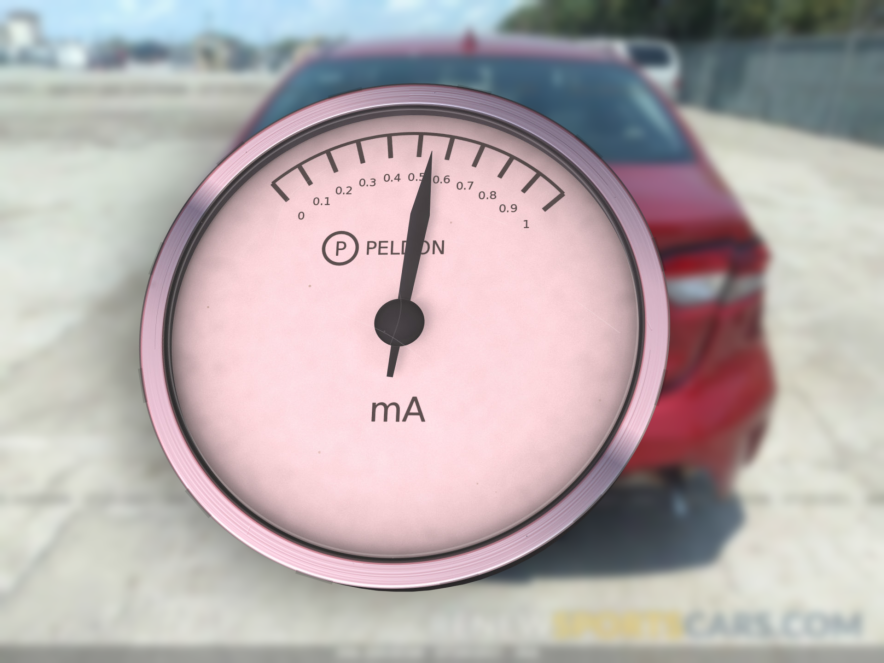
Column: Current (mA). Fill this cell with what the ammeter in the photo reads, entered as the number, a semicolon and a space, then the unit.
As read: 0.55; mA
